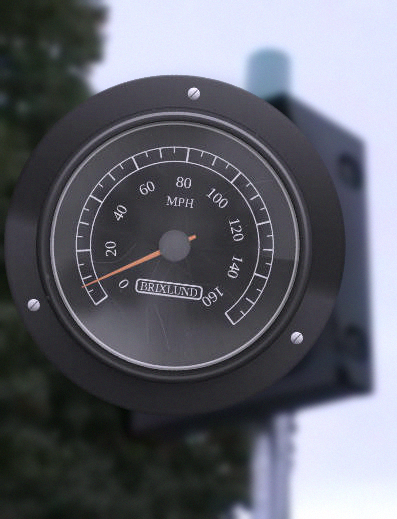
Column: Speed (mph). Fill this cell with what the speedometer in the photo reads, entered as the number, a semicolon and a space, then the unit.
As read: 7.5; mph
